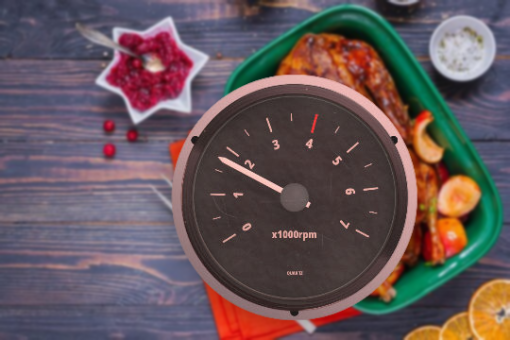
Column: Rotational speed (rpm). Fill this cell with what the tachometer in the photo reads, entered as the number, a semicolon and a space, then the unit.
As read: 1750; rpm
